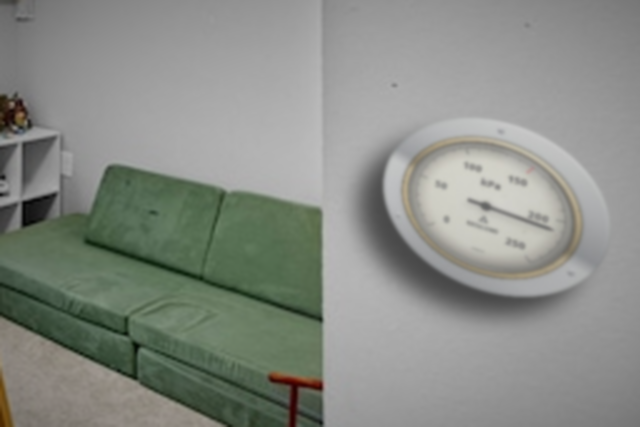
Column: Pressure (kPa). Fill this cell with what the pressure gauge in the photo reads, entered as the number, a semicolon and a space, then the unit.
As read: 210; kPa
